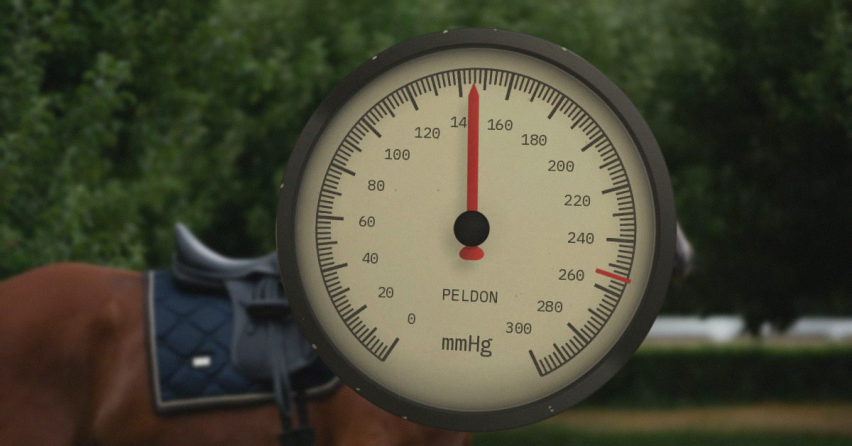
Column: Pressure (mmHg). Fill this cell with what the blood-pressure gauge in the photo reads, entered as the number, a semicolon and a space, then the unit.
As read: 146; mmHg
